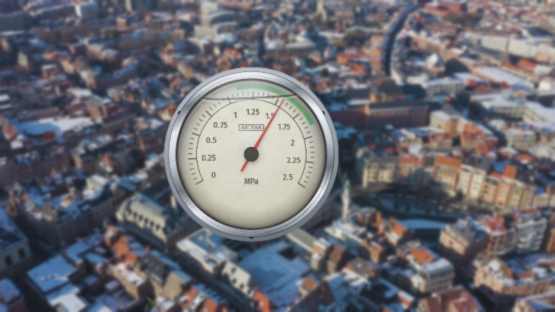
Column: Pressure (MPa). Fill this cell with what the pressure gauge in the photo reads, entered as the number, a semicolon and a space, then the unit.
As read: 1.55; MPa
